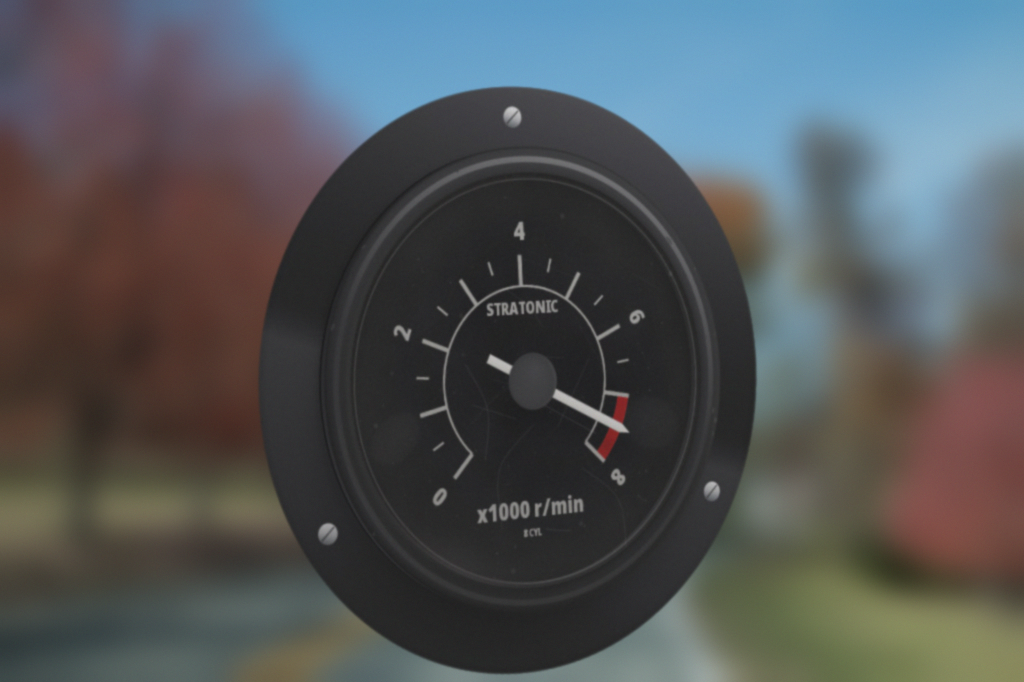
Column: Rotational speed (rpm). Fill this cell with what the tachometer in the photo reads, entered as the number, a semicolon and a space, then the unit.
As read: 7500; rpm
